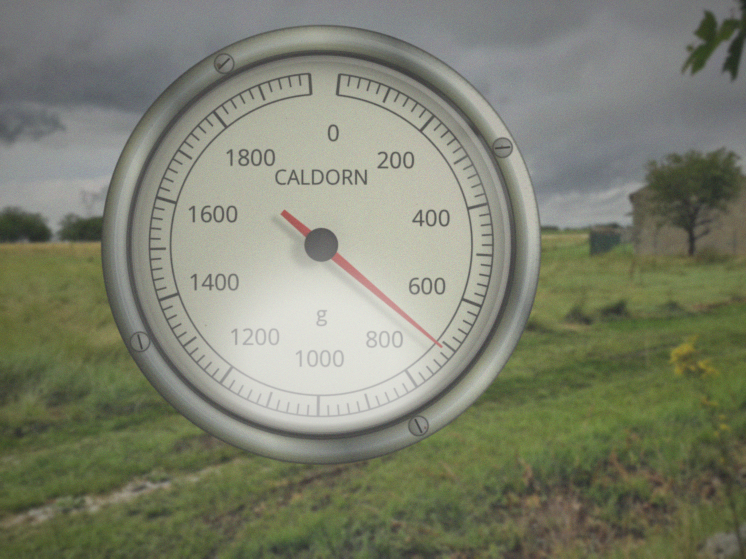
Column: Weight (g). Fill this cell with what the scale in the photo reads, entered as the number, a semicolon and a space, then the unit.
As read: 710; g
